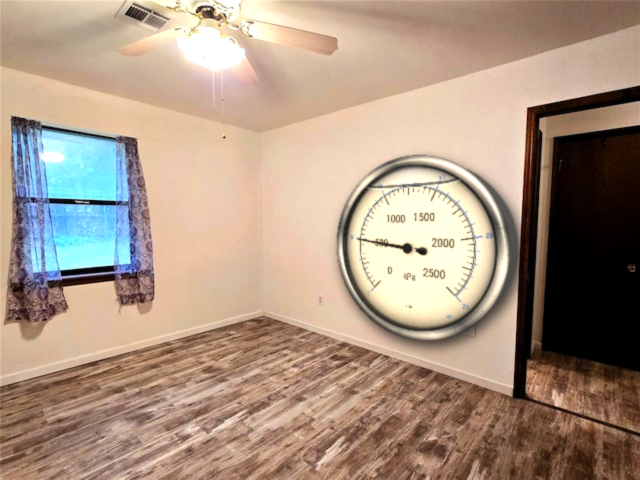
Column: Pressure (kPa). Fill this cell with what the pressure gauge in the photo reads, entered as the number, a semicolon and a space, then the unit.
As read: 500; kPa
